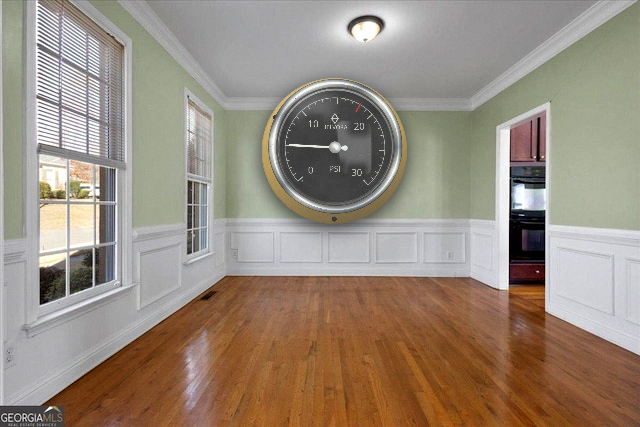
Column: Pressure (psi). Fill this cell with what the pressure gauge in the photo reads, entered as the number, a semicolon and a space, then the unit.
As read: 5; psi
